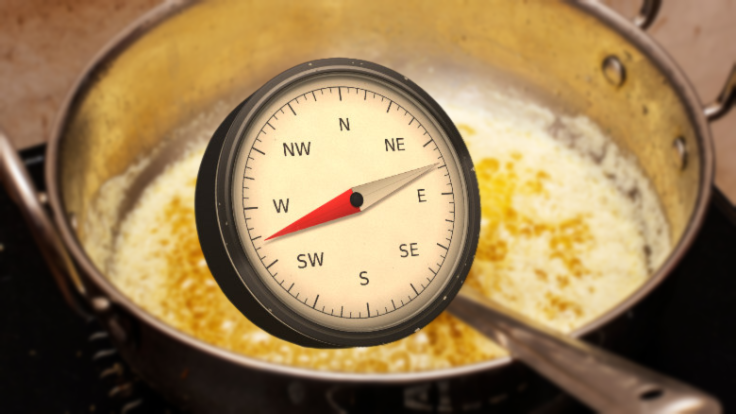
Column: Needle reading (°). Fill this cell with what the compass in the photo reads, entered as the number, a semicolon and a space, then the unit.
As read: 252.5; °
